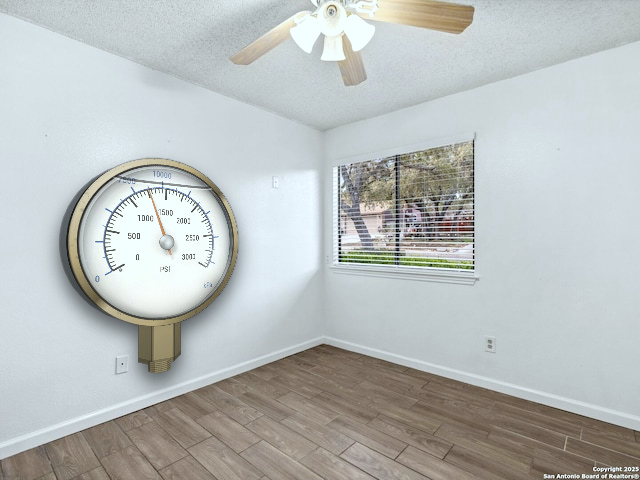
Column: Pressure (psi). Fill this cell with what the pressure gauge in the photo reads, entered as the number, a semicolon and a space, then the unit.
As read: 1250; psi
